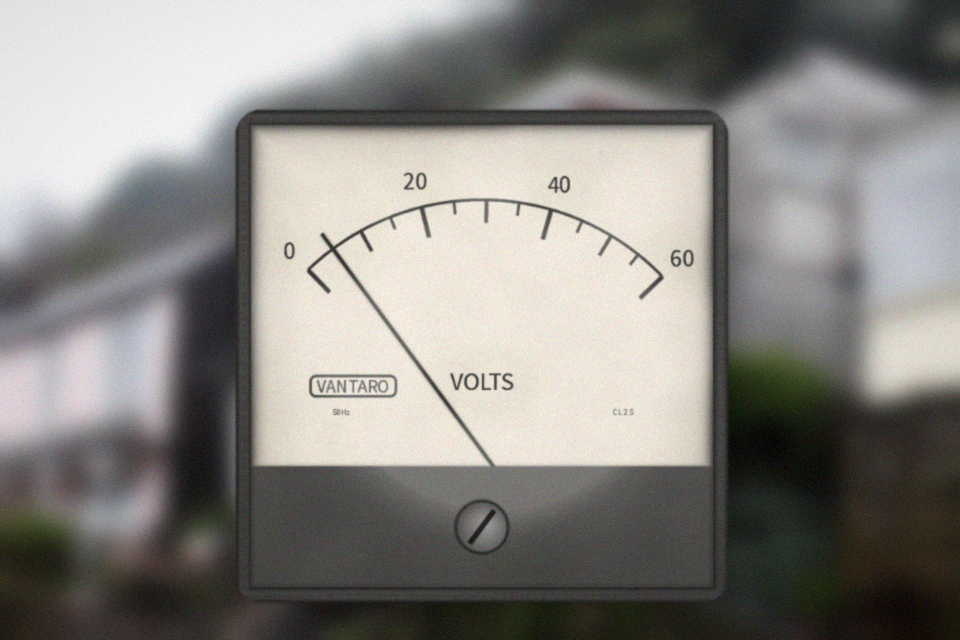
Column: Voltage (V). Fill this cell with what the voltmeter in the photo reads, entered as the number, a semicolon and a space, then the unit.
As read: 5; V
